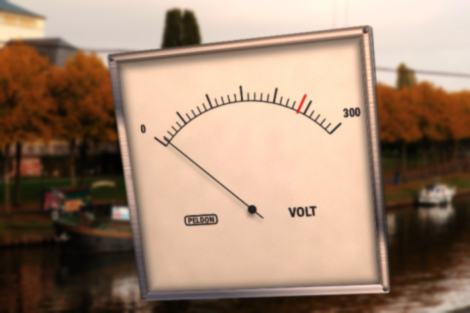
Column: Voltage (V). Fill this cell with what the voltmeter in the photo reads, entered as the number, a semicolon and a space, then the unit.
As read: 10; V
